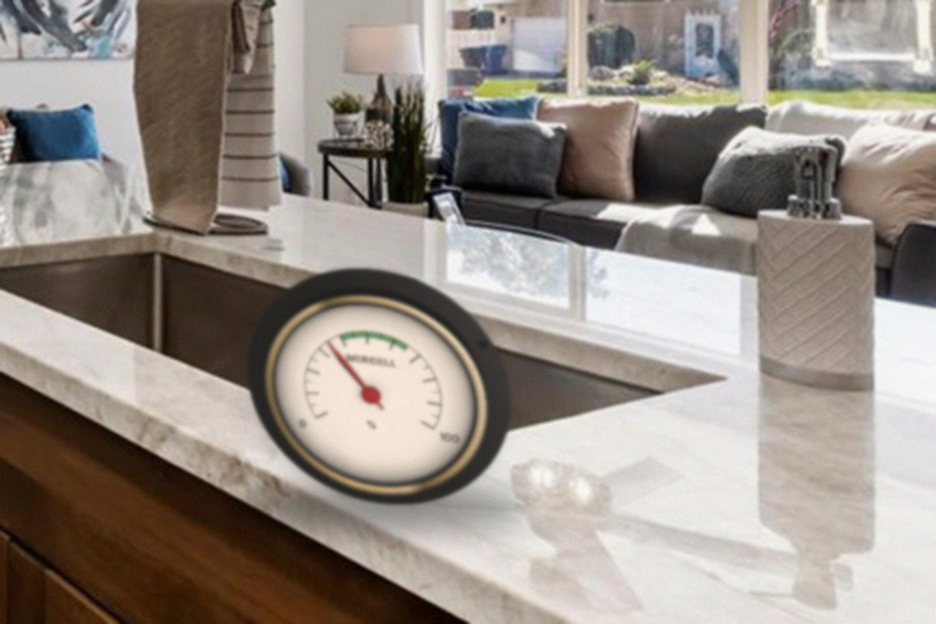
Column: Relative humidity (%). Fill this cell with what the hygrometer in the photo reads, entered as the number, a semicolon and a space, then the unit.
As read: 35; %
